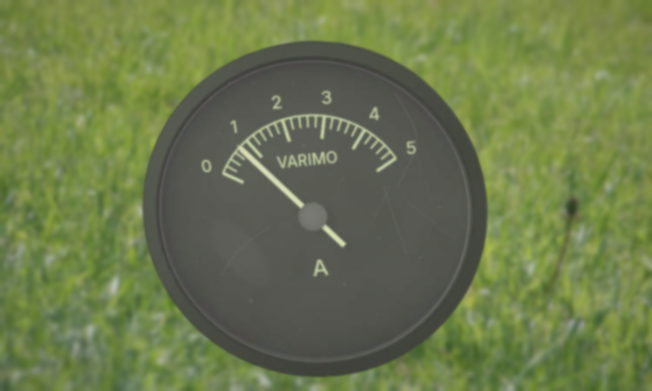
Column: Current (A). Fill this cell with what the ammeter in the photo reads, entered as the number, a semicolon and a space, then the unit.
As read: 0.8; A
